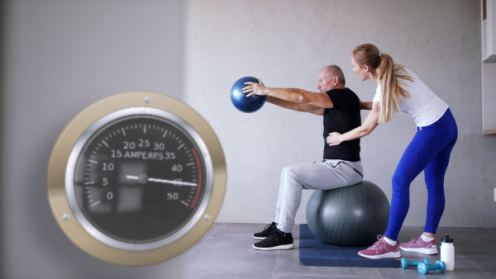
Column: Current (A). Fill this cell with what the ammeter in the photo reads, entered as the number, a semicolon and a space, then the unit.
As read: 45; A
